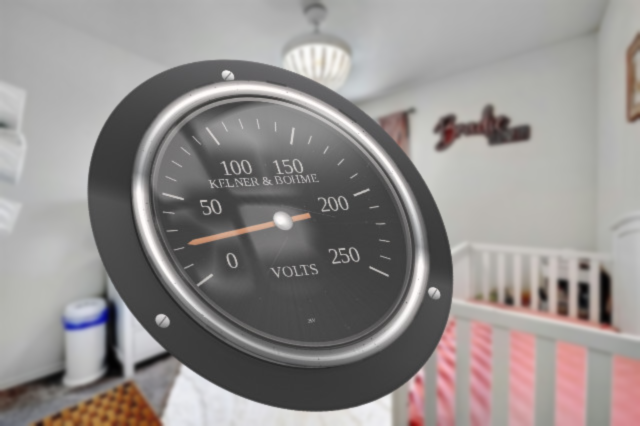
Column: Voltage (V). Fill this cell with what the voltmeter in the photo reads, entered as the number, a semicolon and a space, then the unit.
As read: 20; V
